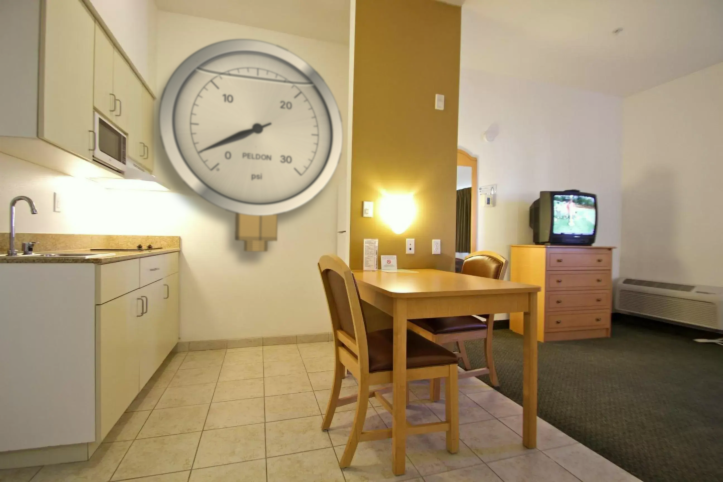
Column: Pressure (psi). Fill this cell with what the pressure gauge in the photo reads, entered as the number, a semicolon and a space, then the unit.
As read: 2; psi
